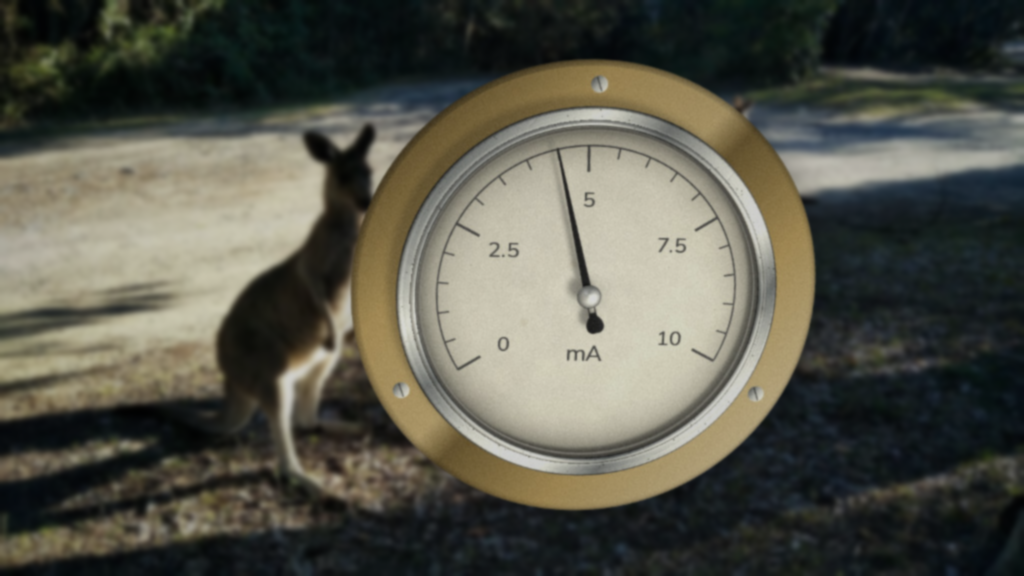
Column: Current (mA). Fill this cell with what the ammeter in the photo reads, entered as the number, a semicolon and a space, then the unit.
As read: 4.5; mA
